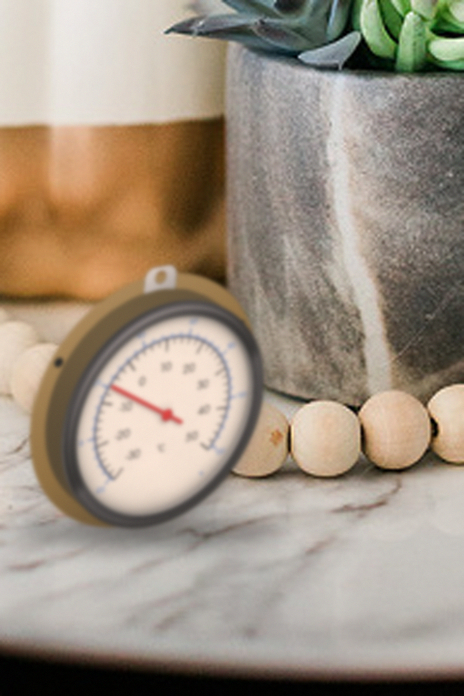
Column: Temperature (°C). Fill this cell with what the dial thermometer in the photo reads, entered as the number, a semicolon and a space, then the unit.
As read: -6; °C
